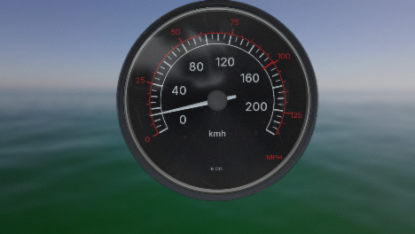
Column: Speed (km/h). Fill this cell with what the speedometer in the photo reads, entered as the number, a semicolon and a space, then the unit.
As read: 15; km/h
